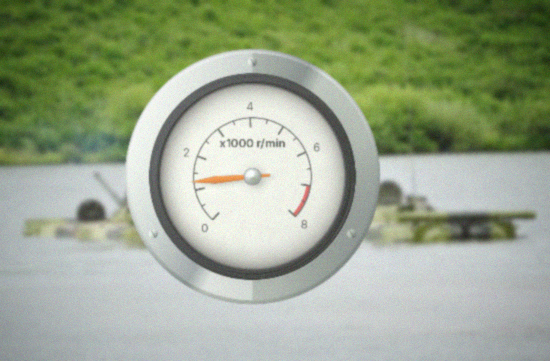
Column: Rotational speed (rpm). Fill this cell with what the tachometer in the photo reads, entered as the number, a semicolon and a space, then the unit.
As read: 1250; rpm
